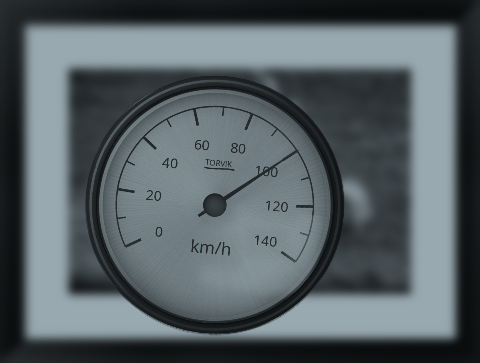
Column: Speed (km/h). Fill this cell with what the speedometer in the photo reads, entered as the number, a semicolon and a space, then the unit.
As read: 100; km/h
